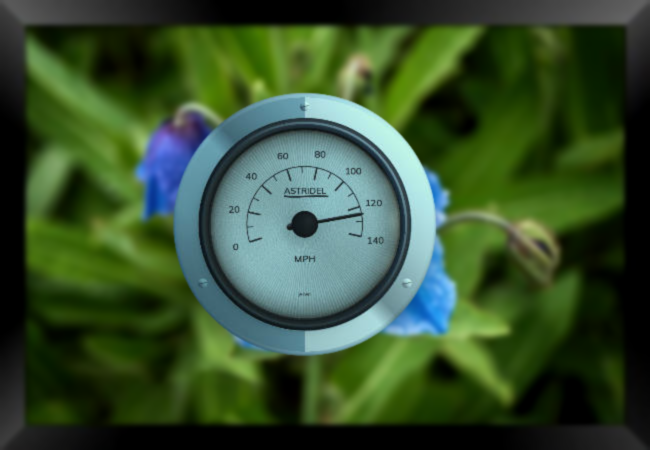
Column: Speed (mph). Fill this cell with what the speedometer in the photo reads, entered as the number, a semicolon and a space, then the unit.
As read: 125; mph
